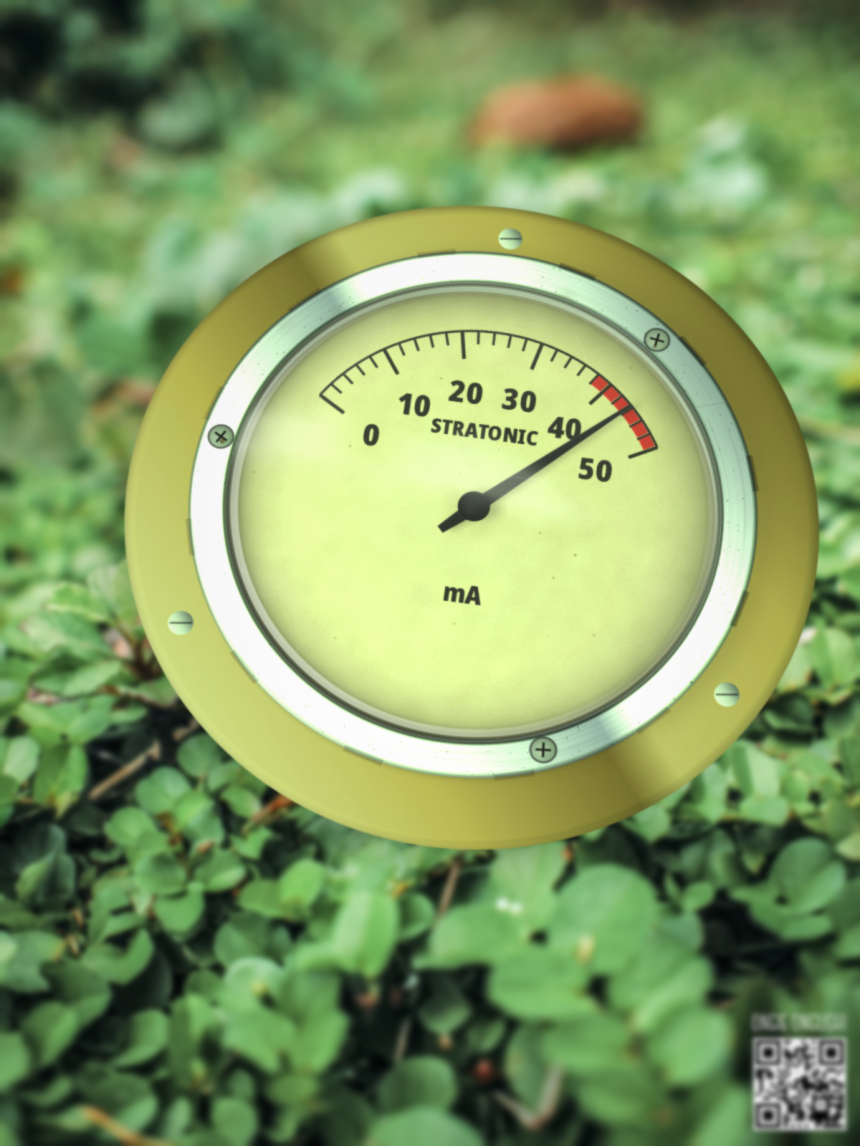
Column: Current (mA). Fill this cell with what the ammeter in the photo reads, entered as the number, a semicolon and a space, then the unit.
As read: 44; mA
